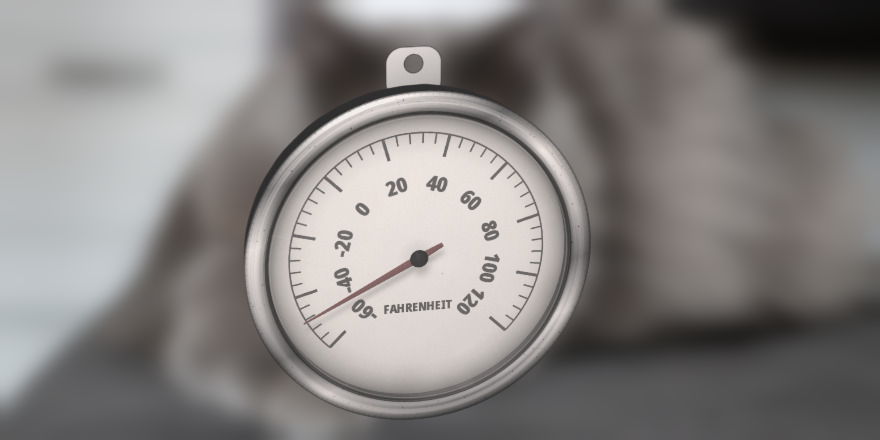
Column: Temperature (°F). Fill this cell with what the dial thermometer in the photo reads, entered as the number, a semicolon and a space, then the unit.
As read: -48; °F
